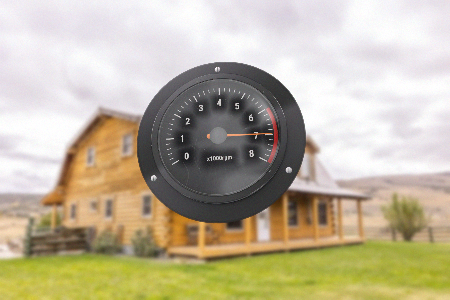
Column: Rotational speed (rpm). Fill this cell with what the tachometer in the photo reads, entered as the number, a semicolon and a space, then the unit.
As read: 7000; rpm
